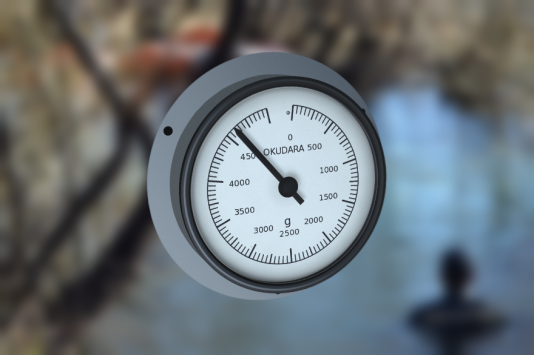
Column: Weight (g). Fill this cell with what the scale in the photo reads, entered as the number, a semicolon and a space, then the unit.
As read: 4600; g
